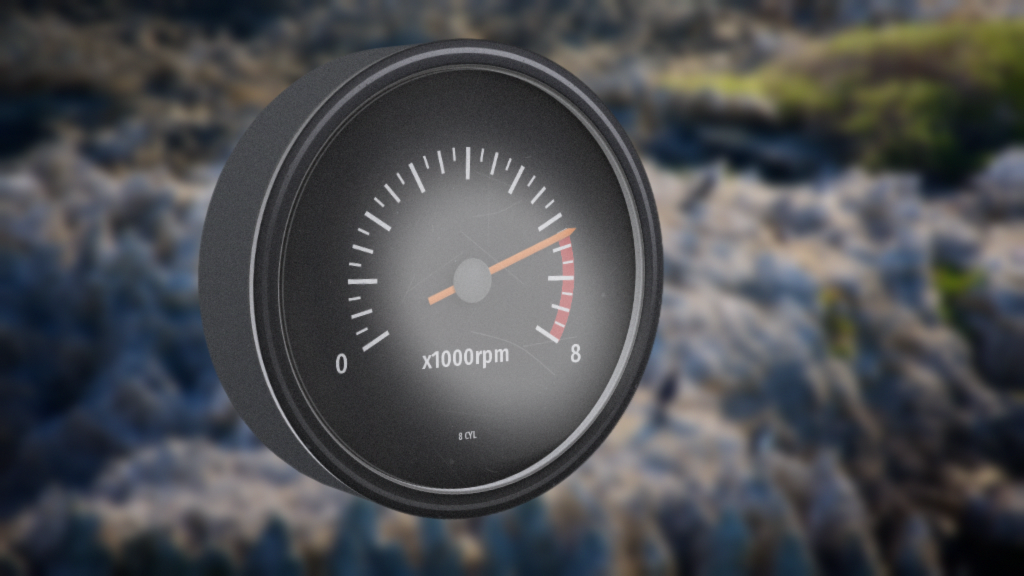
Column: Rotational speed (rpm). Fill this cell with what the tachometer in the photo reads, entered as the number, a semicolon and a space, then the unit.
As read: 6250; rpm
